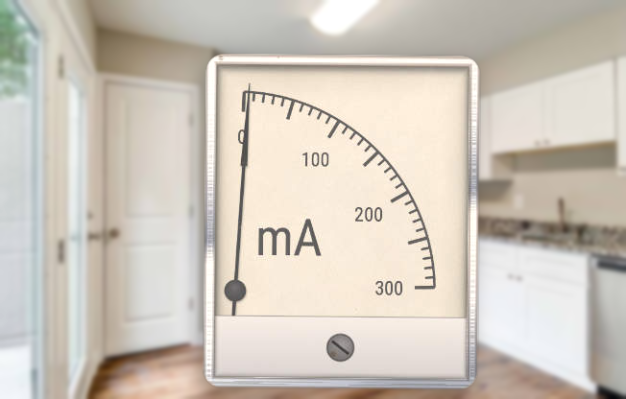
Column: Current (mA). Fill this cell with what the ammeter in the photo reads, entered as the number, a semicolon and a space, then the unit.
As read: 5; mA
